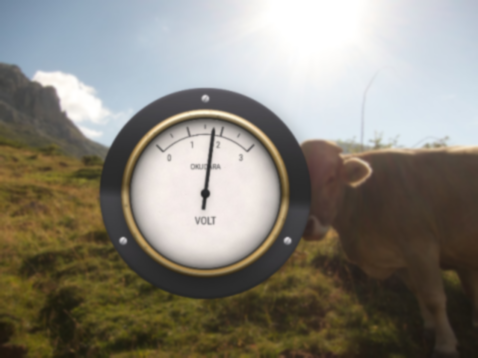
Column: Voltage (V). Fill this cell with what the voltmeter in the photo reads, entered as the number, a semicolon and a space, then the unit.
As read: 1.75; V
